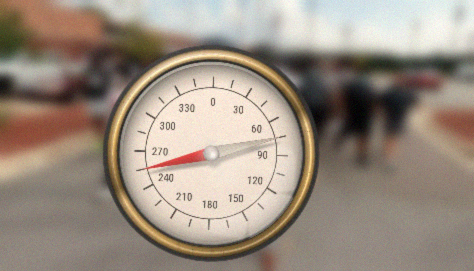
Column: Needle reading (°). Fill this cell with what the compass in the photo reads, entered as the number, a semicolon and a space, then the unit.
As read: 255; °
